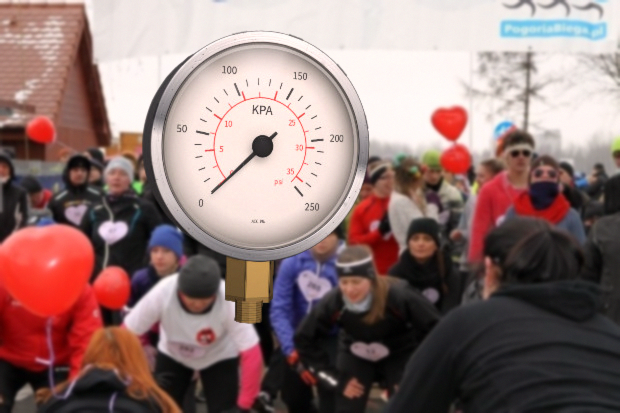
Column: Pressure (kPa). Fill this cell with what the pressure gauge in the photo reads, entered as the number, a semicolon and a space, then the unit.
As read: 0; kPa
